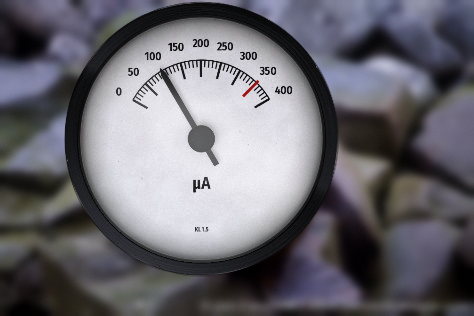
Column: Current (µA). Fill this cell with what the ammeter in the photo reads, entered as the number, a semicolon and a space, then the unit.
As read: 100; µA
